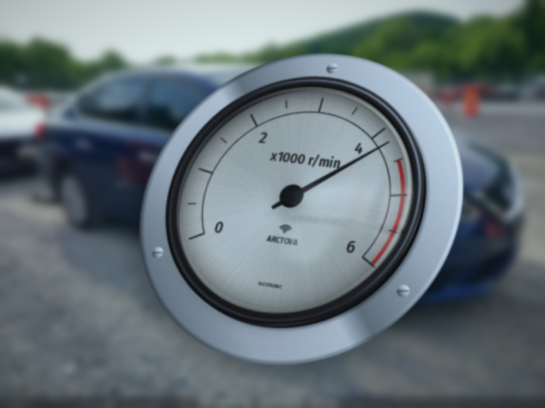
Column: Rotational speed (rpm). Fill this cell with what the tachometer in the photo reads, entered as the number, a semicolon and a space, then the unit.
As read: 4250; rpm
